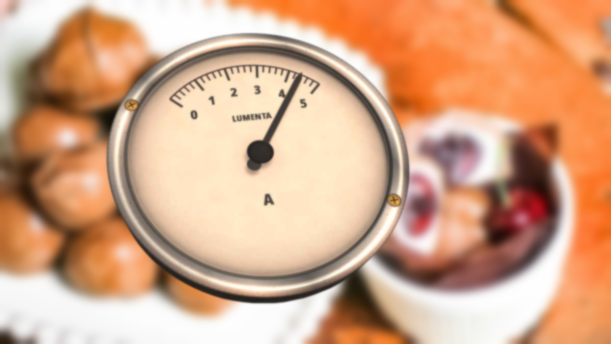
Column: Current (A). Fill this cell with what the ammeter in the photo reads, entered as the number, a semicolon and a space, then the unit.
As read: 4.4; A
